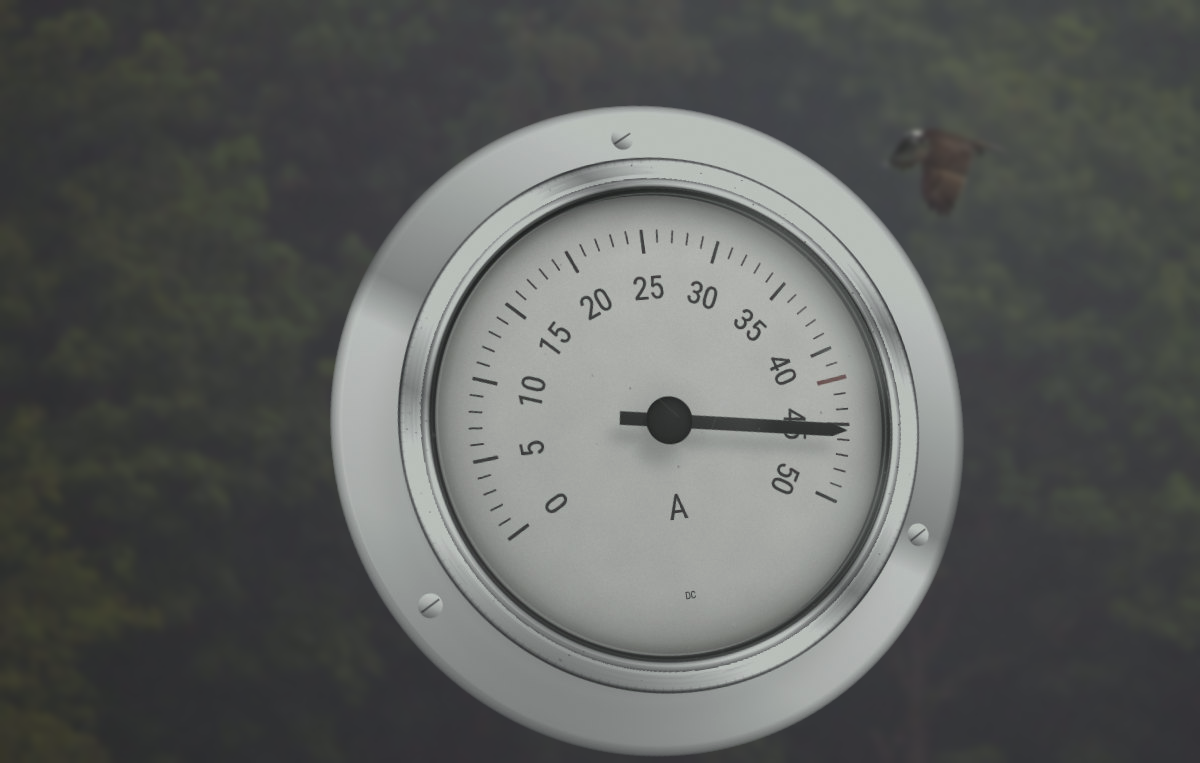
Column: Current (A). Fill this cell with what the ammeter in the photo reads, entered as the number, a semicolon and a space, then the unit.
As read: 45.5; A
